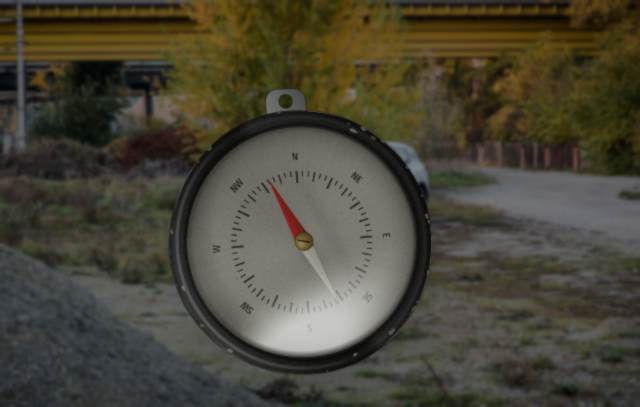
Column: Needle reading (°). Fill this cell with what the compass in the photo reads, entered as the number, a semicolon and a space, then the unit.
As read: 335; °
